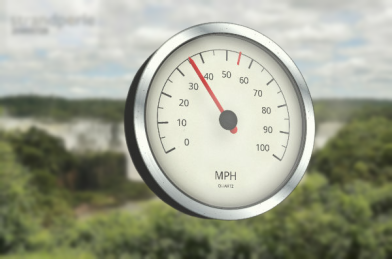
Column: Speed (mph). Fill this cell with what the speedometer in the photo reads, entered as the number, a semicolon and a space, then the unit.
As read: 35; mph
